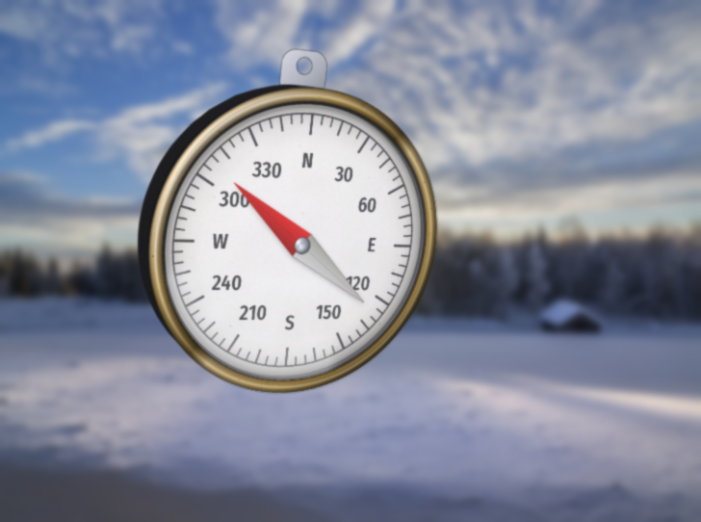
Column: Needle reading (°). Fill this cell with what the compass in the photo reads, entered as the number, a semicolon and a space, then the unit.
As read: 307.5; °
